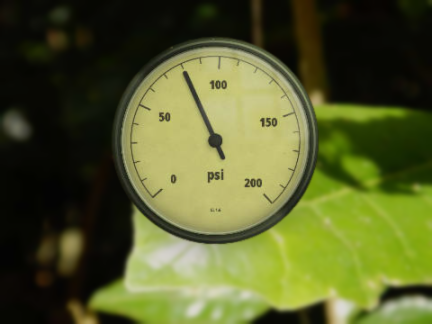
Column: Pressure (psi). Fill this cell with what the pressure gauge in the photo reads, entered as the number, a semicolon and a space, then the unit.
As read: 80; psi
